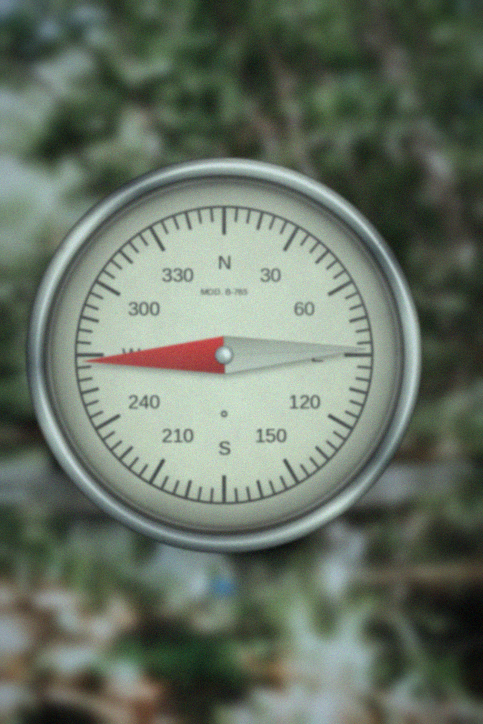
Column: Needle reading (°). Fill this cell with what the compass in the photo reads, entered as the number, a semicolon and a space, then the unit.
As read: 267.5; °
